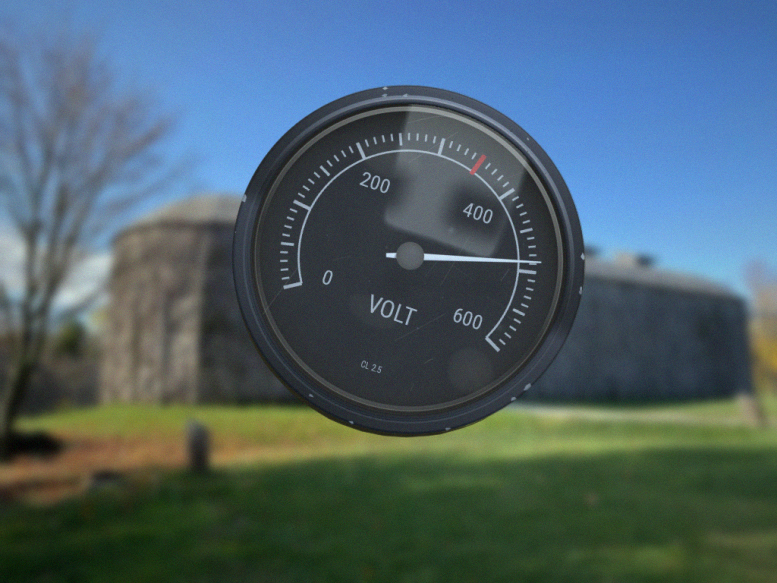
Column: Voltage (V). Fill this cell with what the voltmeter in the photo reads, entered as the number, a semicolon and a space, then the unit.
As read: 490; V
